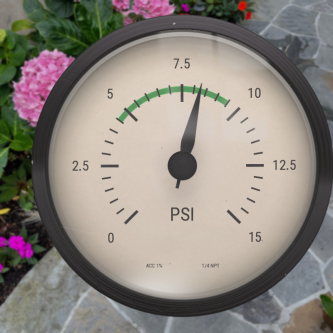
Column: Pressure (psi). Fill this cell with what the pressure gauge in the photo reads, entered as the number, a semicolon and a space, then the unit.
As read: 8.25; psi
